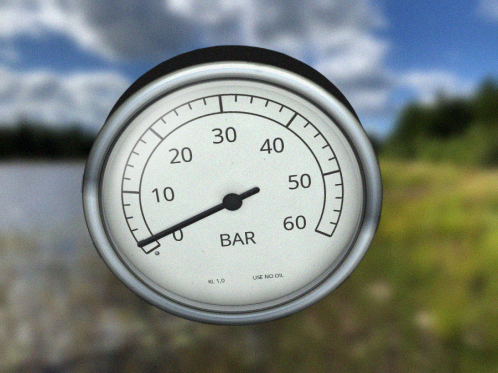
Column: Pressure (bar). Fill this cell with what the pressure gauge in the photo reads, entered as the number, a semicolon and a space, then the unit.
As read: 2; bar
